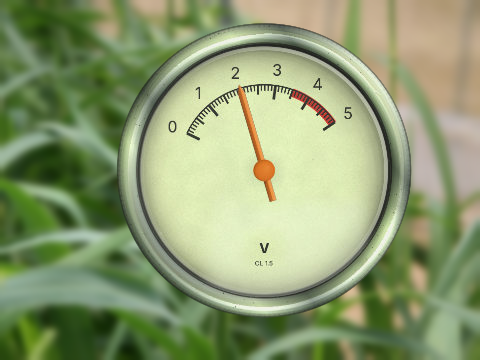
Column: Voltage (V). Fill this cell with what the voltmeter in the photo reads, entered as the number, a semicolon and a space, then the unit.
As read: 2; V
